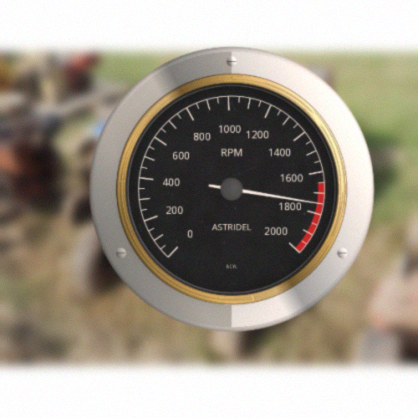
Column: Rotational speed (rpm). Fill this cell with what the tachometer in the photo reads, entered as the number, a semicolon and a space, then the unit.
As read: 1750; rpm
